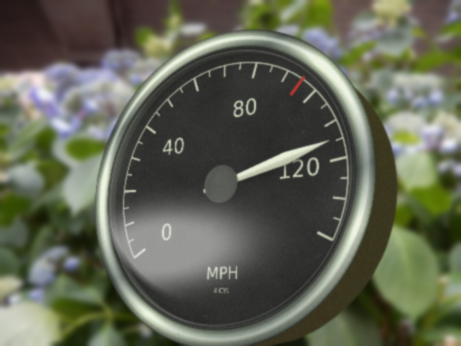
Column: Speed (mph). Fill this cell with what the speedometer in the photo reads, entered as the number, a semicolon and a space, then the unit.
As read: 115; mph
